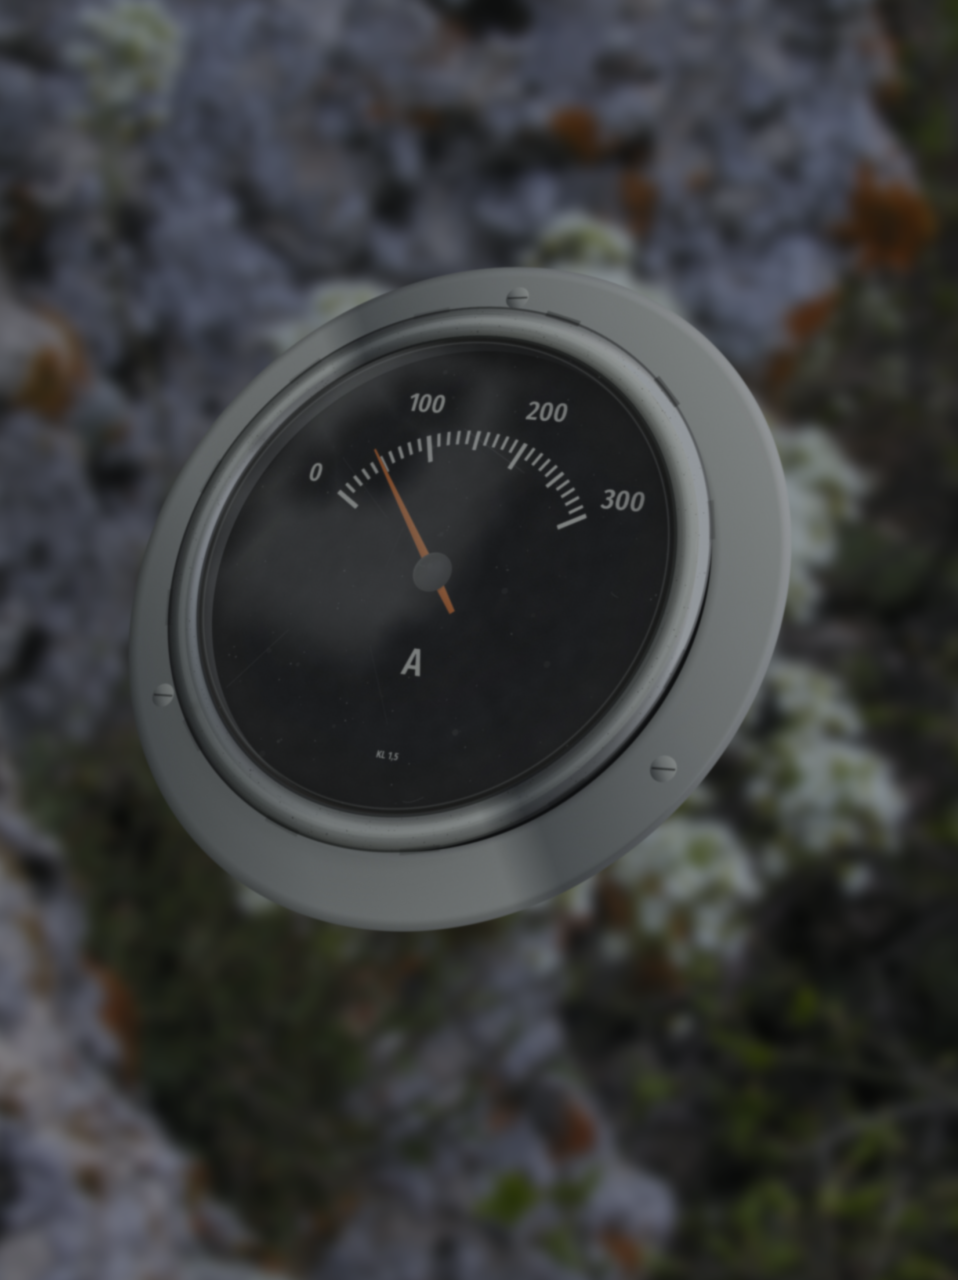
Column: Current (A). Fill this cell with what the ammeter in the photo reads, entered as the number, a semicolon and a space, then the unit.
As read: 50; A
